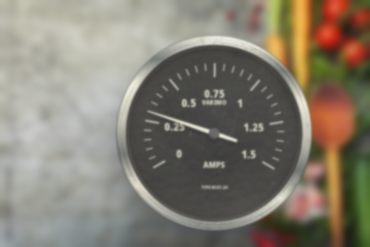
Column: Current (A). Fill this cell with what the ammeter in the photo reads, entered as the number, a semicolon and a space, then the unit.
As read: 0.3; A
